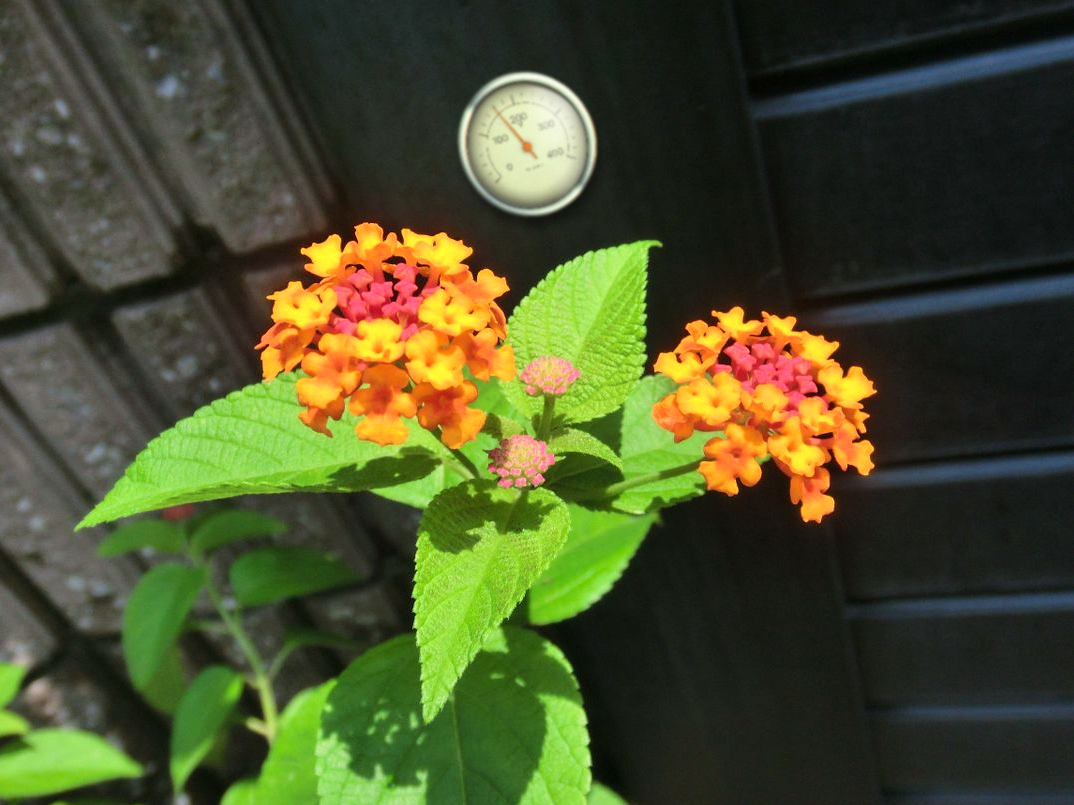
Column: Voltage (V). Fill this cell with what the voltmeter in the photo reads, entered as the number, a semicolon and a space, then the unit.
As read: 160; V
